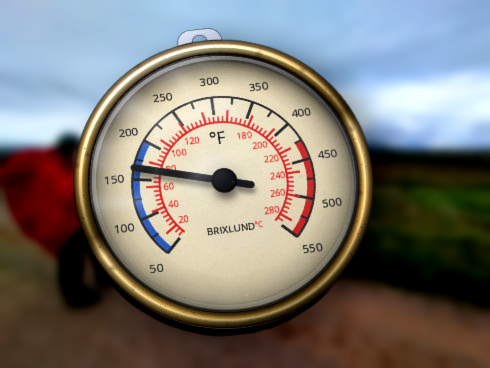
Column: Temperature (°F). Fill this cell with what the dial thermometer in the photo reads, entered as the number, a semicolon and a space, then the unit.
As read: 162.5; °F
